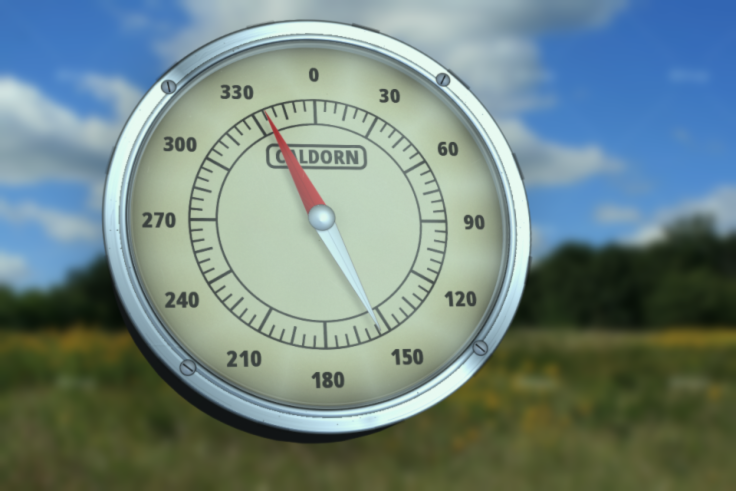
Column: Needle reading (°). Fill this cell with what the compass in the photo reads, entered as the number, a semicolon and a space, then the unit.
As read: 335; °
